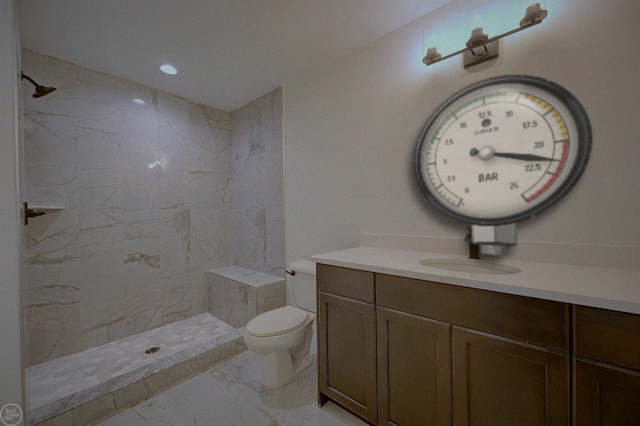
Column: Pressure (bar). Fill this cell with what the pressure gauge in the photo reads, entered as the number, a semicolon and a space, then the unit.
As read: 21.5; bar
